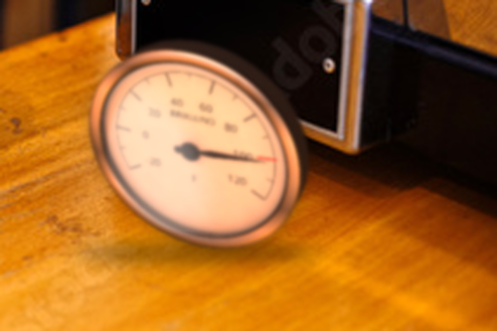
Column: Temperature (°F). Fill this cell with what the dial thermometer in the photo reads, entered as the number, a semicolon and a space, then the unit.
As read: 100; °F
